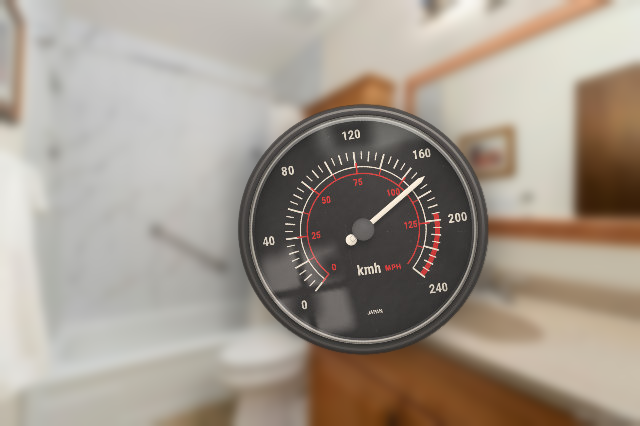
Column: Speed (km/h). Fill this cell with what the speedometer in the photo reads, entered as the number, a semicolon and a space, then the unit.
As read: 170; km/h
